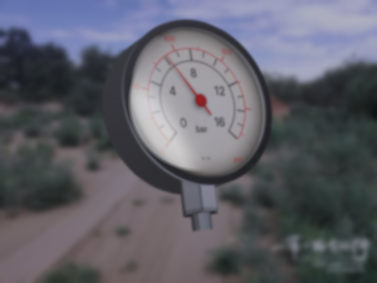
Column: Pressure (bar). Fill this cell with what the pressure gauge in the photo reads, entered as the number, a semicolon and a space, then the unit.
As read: 6; bar
